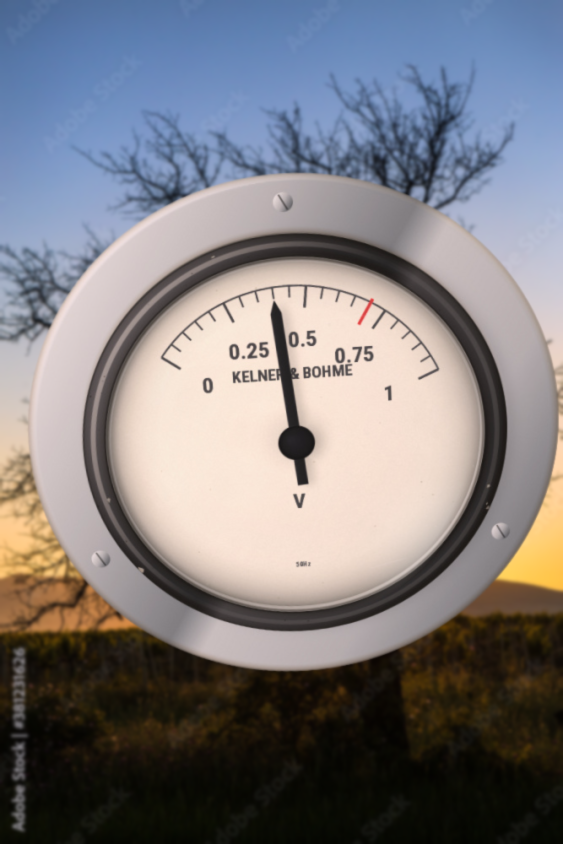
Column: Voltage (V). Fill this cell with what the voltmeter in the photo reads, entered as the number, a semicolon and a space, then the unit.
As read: 0.4; V
